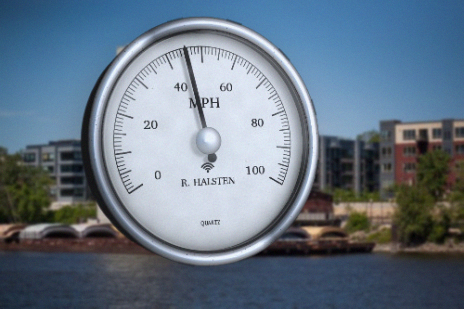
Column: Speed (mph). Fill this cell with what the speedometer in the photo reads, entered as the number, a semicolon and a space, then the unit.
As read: 45; mph
